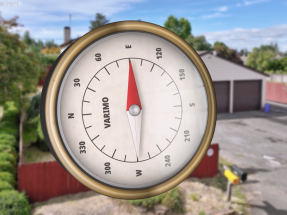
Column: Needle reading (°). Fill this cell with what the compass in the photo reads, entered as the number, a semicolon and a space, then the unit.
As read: 90; °
